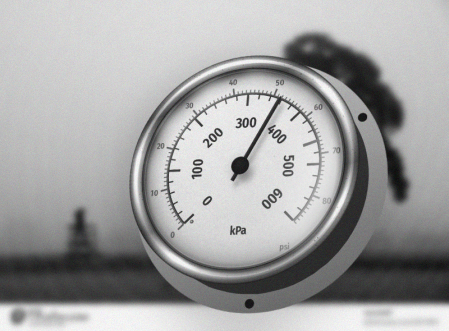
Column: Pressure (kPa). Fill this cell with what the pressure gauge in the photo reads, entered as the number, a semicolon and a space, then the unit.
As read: 360; kPa
